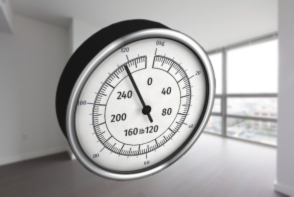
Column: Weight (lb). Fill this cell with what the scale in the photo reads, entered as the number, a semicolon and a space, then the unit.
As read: 260; lb
